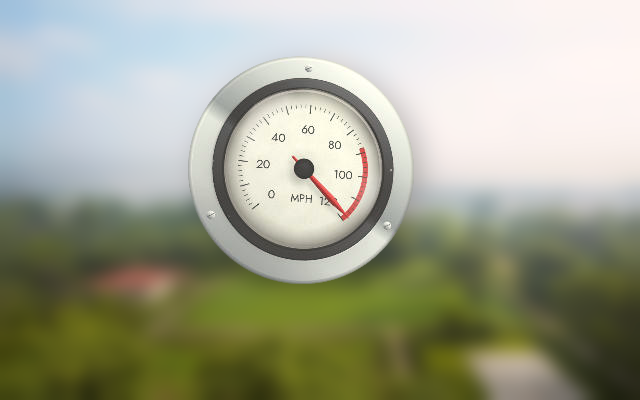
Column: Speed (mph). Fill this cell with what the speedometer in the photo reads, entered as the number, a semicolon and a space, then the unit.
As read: 118; mph
